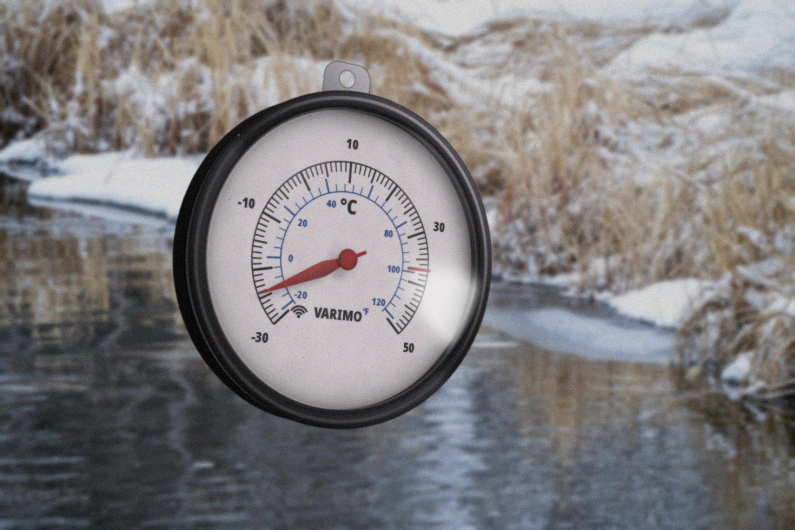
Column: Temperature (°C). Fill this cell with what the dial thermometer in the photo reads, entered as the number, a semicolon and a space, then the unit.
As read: -24; °C
